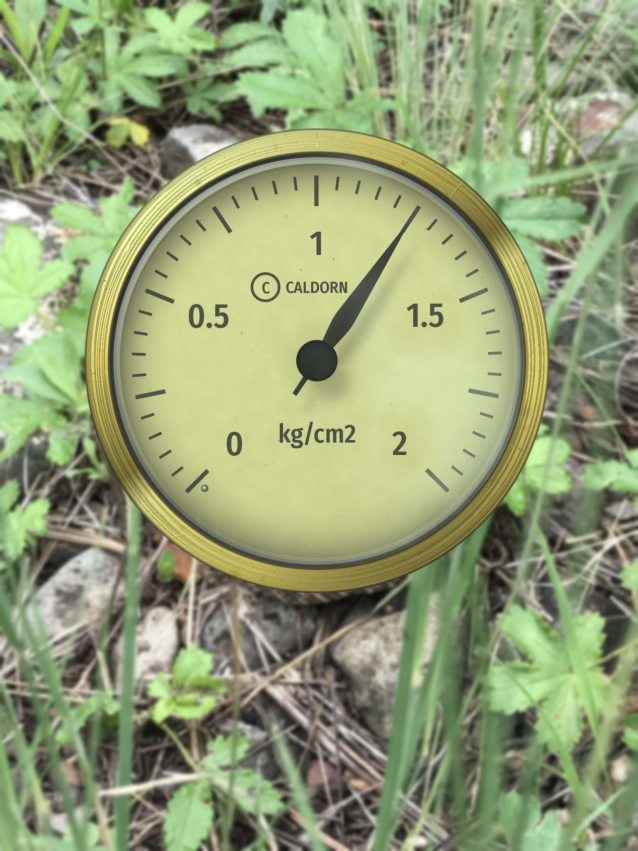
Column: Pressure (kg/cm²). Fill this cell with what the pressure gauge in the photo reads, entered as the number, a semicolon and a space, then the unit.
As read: 1.25; kg/cm²
